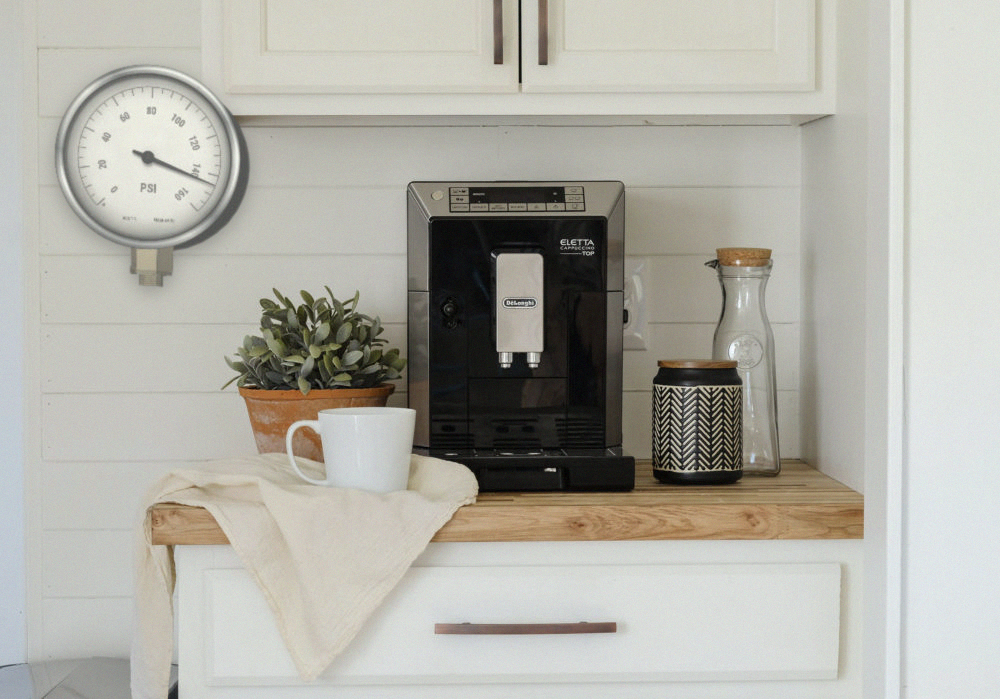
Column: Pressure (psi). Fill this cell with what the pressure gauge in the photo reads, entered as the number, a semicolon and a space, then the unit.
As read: 145; psi
